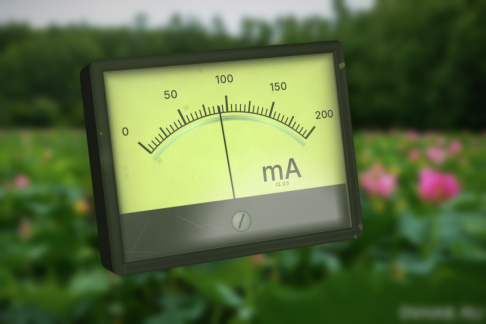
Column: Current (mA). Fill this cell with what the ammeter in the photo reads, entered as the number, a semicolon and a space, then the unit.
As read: 90; mA
